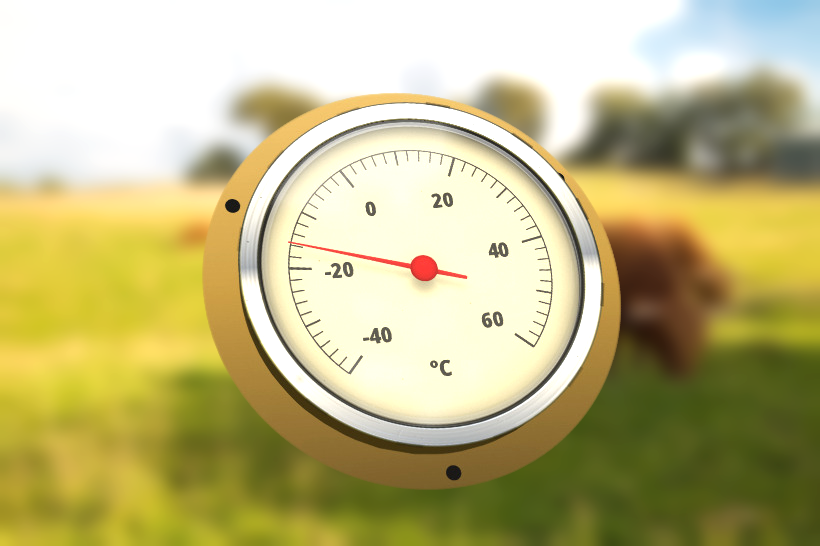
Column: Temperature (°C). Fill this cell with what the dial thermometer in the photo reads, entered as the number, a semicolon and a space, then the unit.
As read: -16; °C
